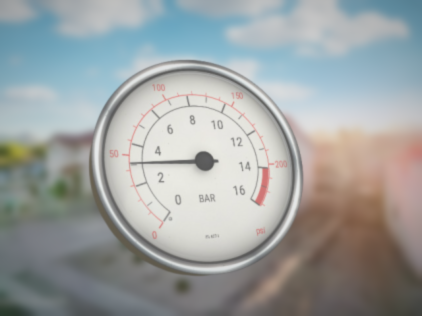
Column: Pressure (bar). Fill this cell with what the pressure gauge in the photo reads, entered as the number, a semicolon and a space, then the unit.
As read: 3; bar
